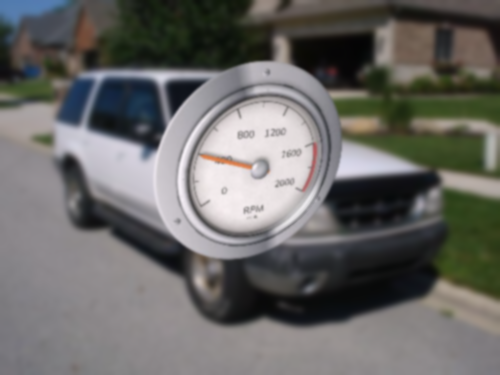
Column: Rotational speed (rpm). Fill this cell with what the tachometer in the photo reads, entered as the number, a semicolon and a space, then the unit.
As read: 400; rpm
